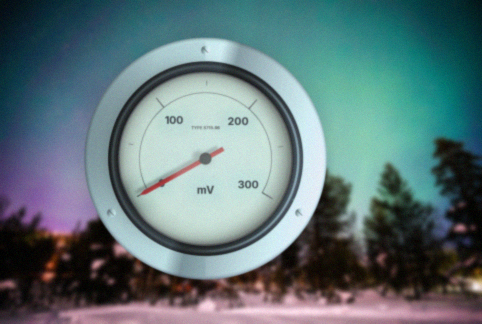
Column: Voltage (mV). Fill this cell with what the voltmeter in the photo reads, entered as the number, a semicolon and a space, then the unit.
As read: 0; mV
